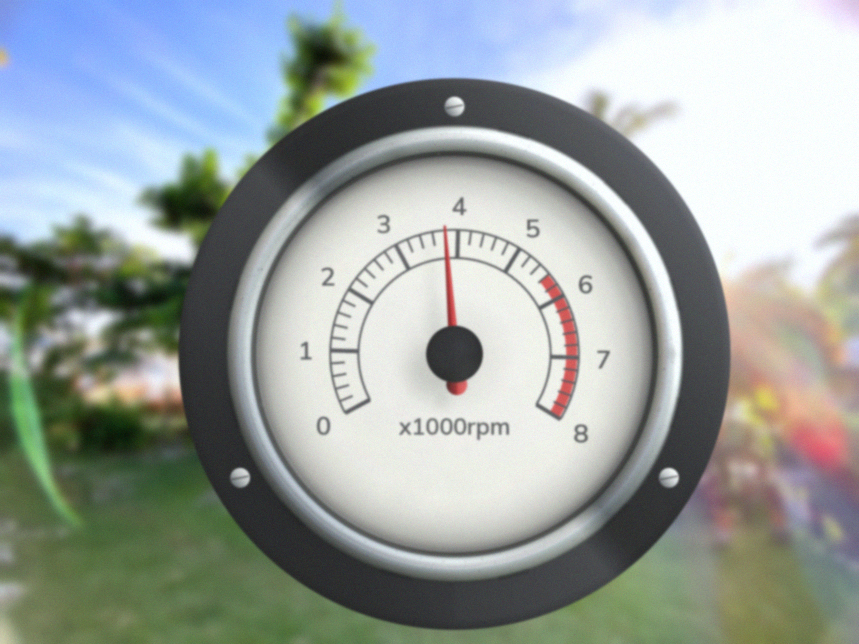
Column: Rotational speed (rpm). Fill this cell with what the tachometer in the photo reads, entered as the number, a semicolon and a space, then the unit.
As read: 3800; rpm
